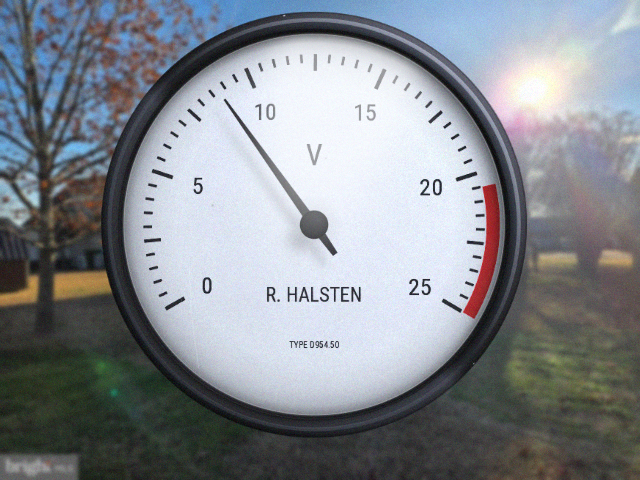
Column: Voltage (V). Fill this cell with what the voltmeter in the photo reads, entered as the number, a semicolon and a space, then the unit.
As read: 8.75; V
